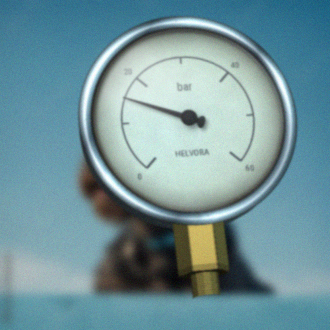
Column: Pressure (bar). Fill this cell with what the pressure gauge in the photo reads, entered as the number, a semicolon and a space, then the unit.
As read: 15; bar
